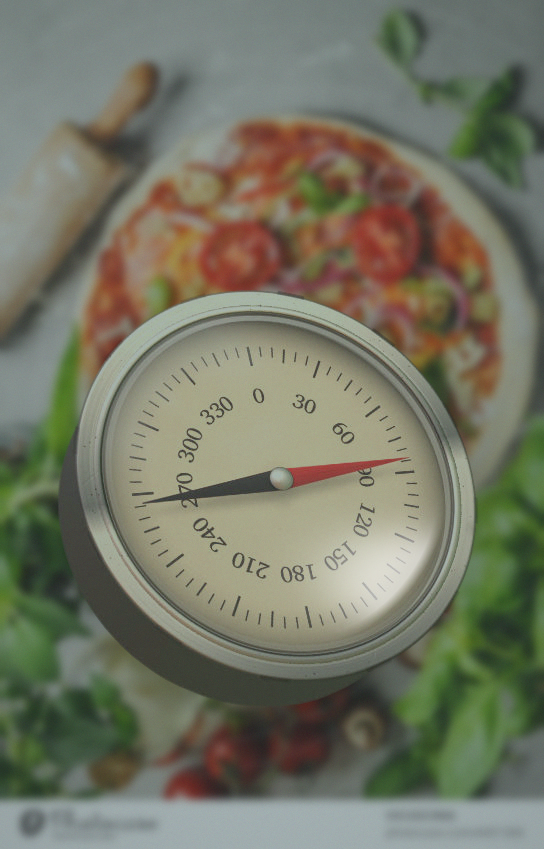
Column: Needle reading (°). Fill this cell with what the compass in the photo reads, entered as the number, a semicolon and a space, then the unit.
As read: 85; °
